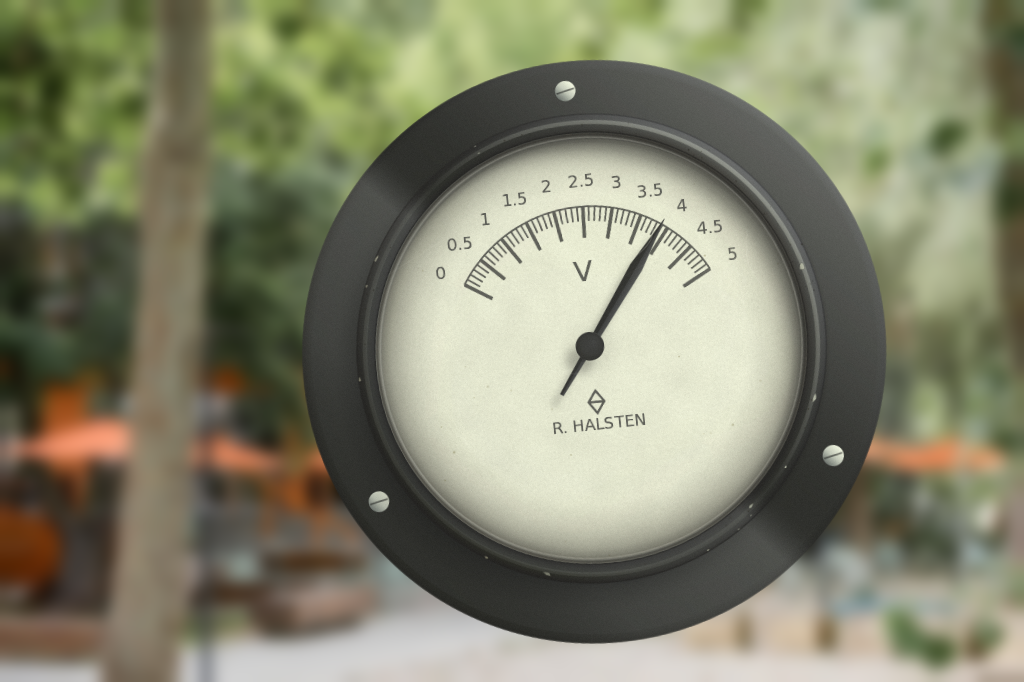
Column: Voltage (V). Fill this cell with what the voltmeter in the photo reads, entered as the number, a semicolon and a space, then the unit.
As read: 3.9; V
